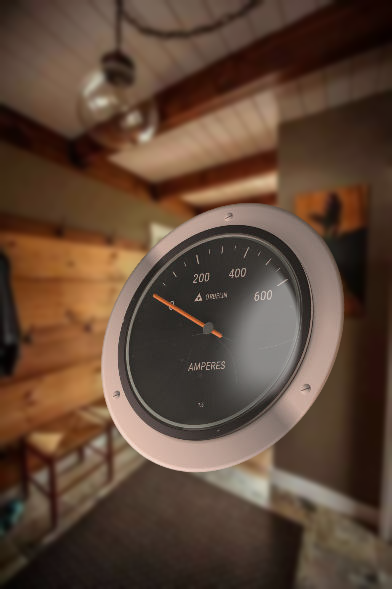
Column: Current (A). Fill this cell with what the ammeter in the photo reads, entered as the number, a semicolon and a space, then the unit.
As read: 0; A
